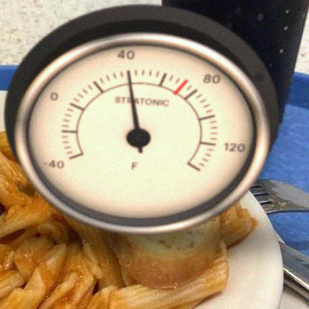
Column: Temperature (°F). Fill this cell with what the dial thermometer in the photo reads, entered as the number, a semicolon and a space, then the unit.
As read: 40; °F
